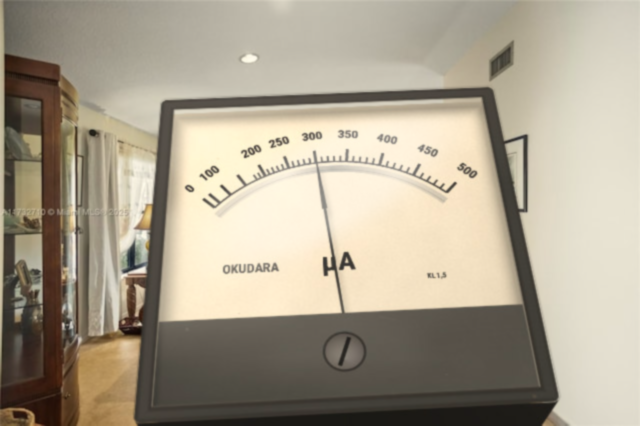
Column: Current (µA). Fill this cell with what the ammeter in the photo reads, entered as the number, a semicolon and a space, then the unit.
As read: 300; µA
